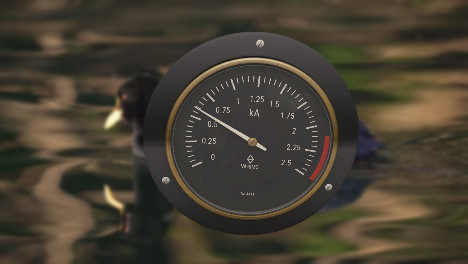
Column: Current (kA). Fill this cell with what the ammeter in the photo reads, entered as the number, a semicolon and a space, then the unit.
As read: 0.6; kA
